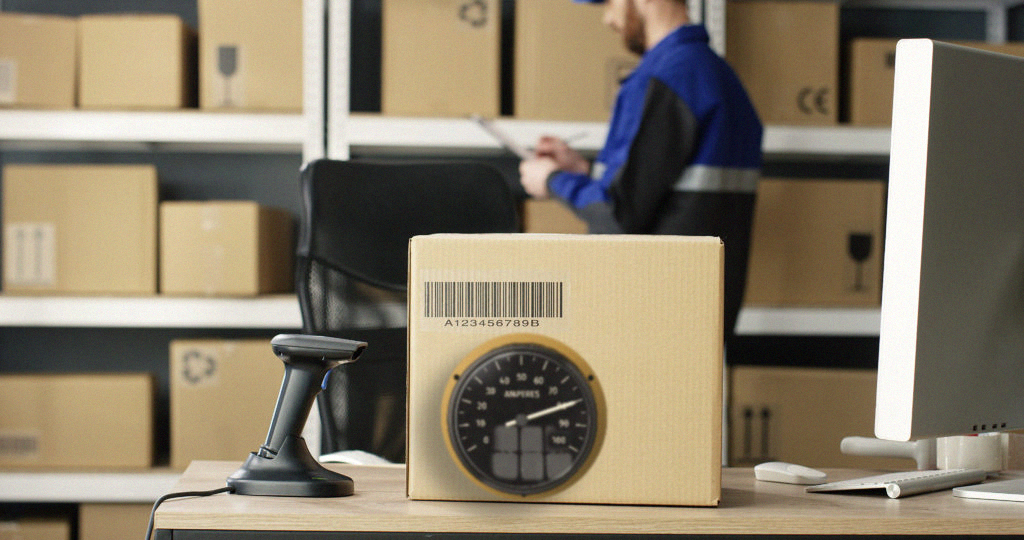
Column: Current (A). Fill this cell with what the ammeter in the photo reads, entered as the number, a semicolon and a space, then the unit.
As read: 80; A
